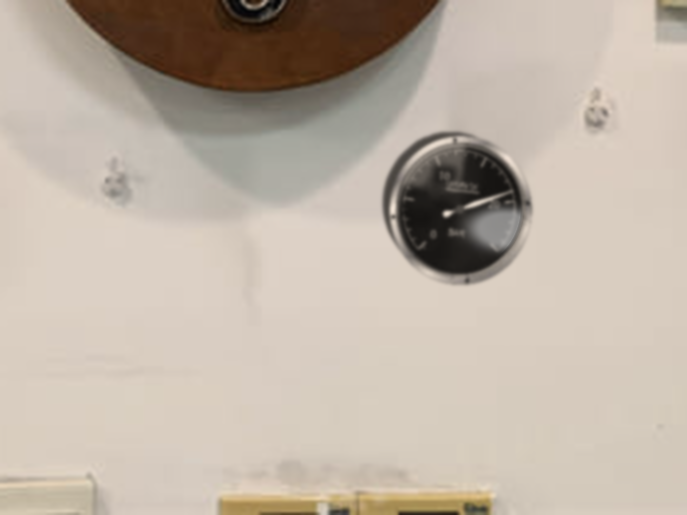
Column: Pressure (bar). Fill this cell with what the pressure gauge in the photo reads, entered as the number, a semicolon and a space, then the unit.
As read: 19; bar
